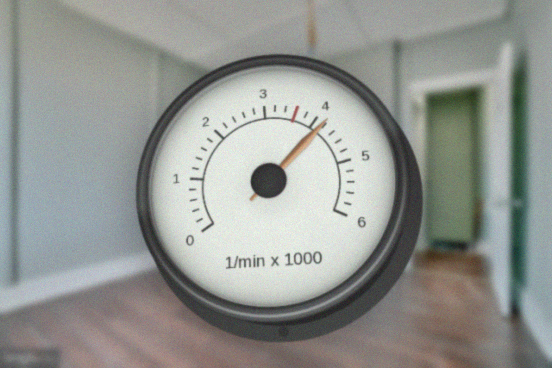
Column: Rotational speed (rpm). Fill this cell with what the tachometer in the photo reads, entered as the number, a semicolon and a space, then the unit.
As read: 4200; rpm
